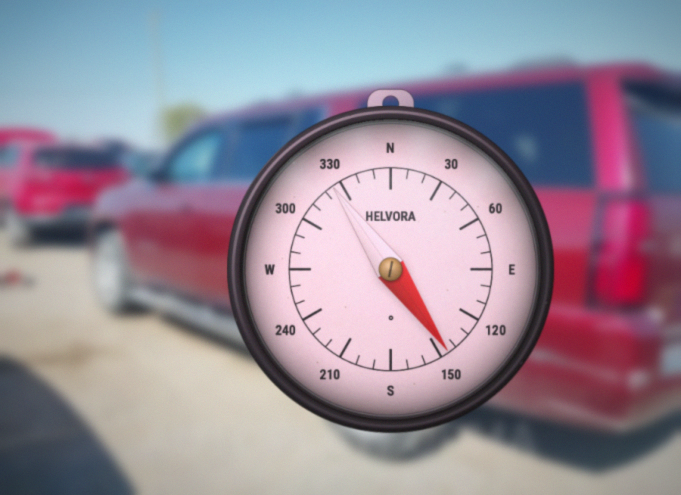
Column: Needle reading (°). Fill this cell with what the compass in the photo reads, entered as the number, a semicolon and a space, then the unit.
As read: 145; °
